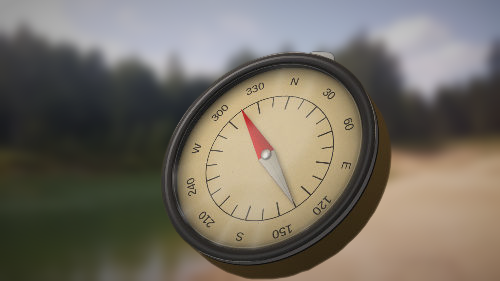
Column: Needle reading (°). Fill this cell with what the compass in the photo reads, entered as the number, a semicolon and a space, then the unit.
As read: 315; °
